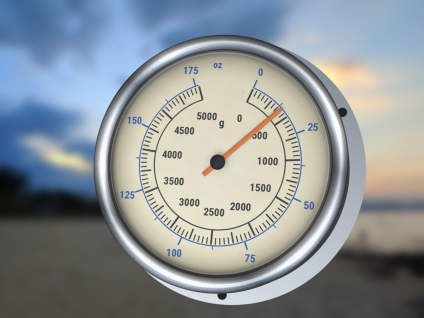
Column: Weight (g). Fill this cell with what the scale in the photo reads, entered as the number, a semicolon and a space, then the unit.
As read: 400; g
